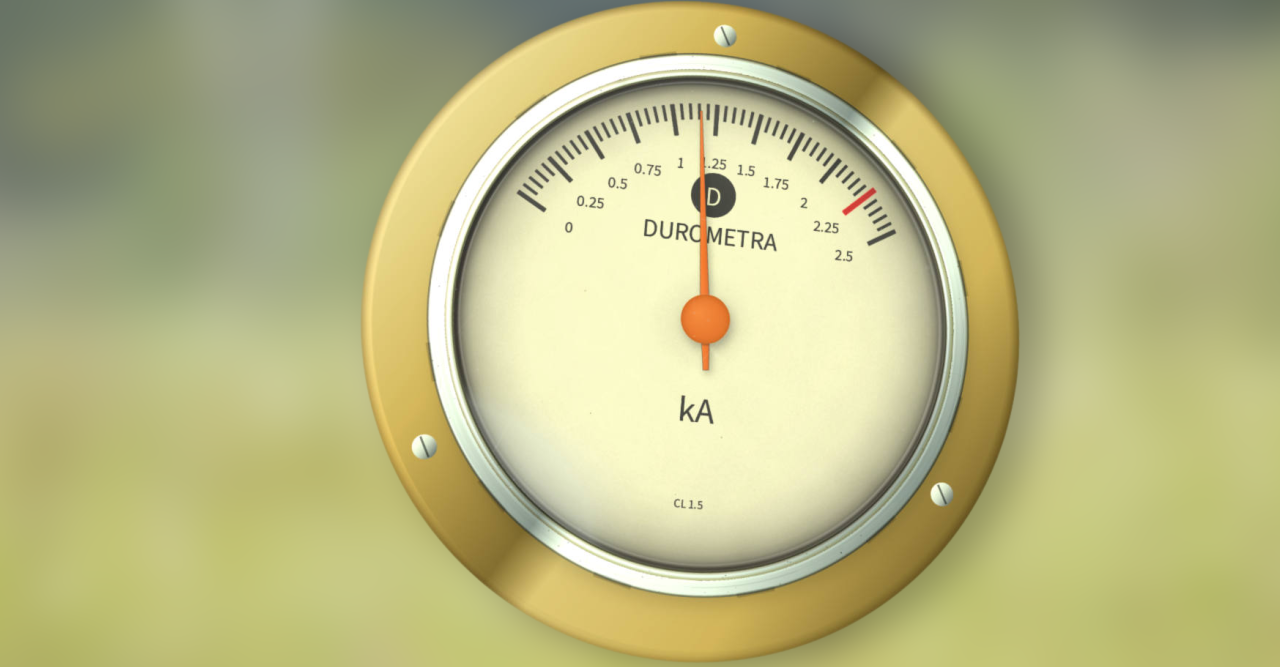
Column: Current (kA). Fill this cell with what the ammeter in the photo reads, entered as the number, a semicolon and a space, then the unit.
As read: 1.15; kA
